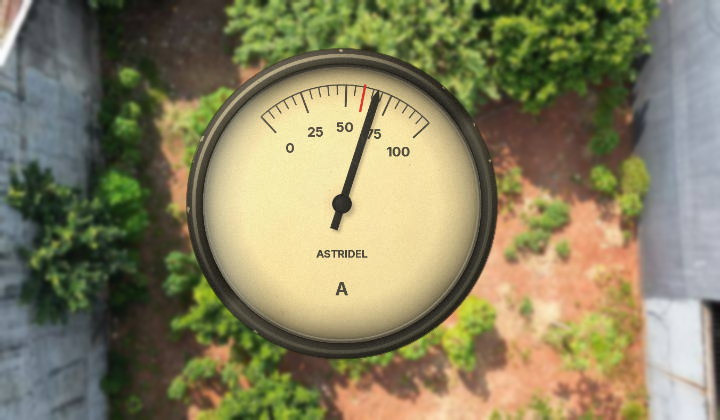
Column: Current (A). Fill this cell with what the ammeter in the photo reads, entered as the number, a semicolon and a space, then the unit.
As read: 67.5; A
